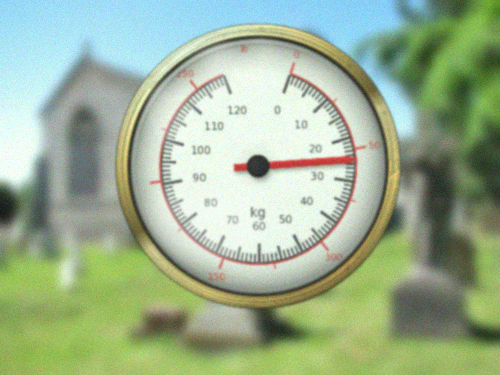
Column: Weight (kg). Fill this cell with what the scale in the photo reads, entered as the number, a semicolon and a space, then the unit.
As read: 25; kg
